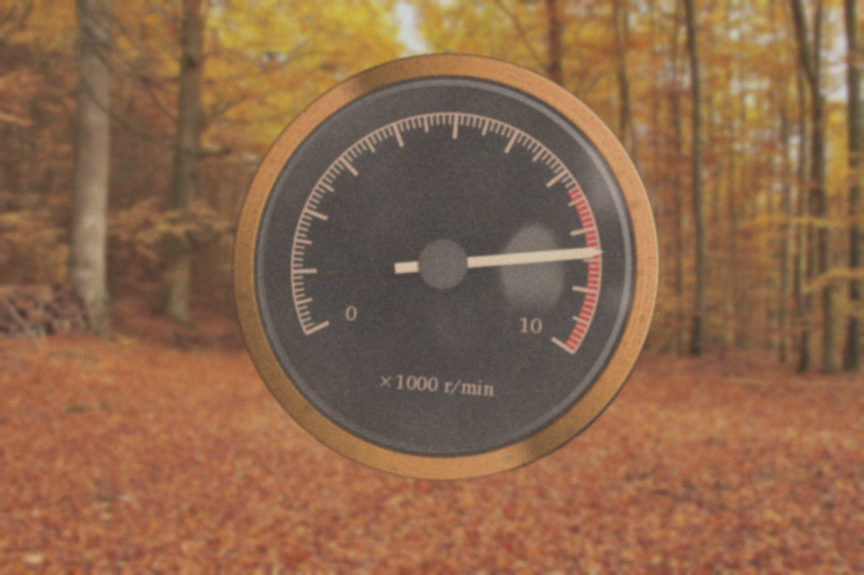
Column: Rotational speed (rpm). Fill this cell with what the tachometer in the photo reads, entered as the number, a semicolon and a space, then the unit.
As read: 8400; rpm
